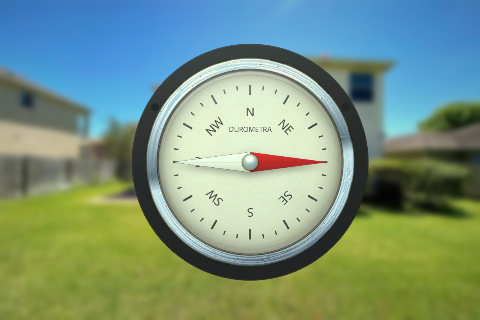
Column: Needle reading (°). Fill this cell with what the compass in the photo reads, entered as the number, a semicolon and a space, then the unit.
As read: 90; °
